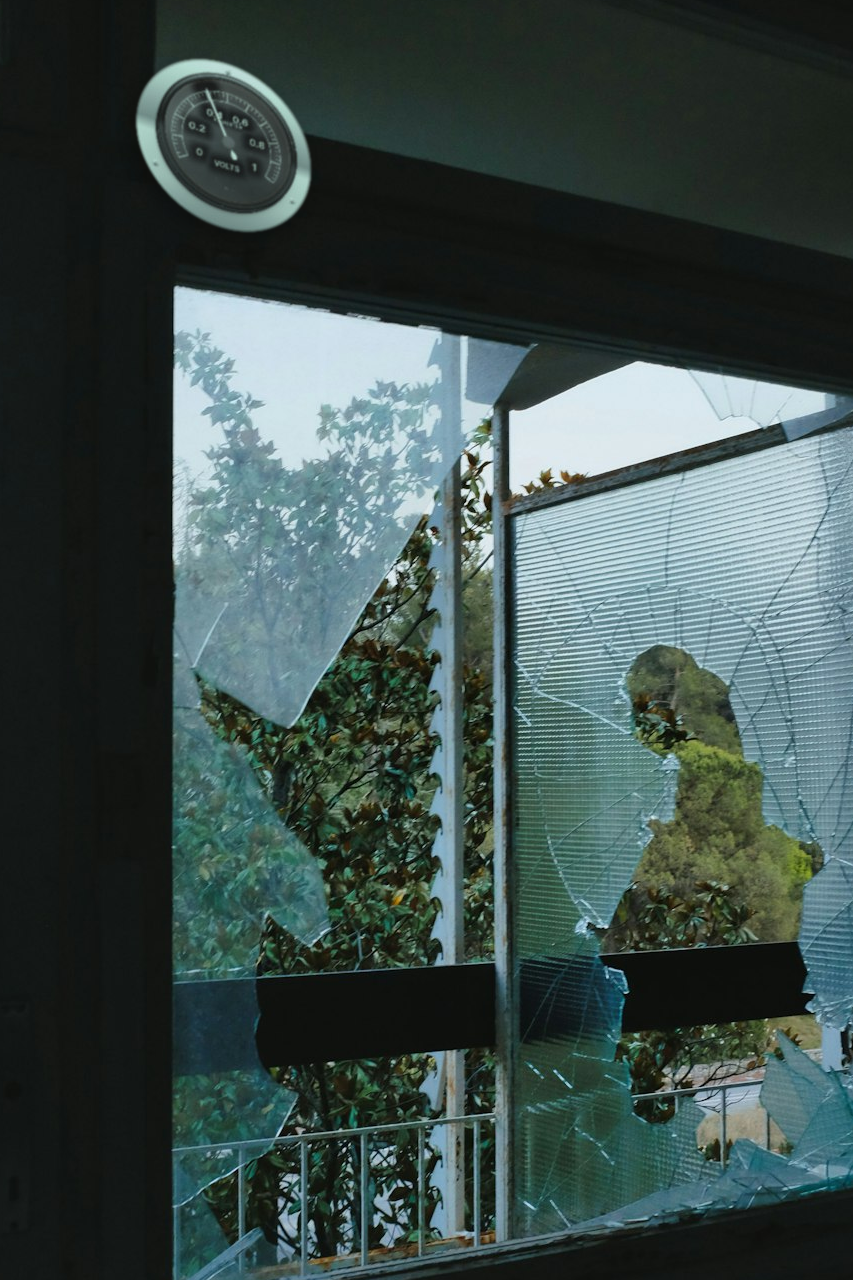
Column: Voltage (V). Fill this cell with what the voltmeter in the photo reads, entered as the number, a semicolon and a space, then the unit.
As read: 0.4; V
